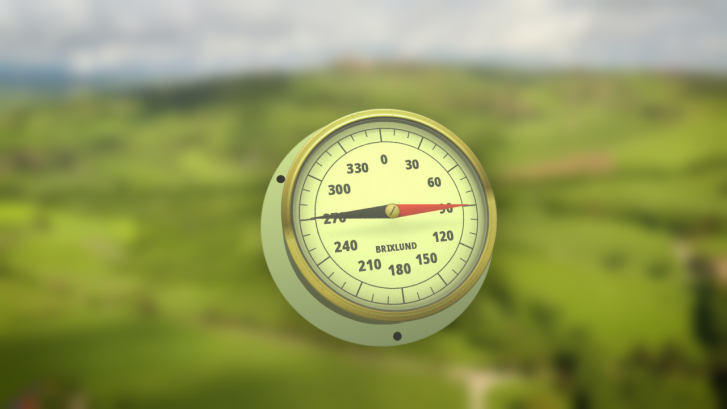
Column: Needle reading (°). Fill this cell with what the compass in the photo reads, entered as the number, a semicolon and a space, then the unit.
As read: 90; °
